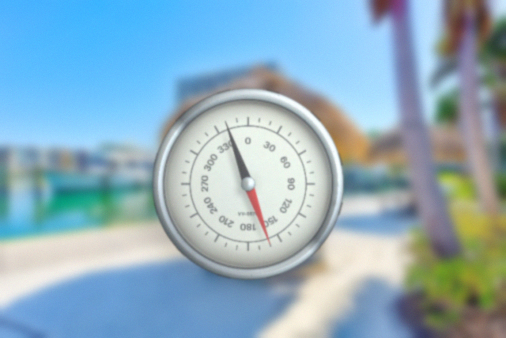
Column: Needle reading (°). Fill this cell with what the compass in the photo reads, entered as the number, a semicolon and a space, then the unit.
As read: 160; °
